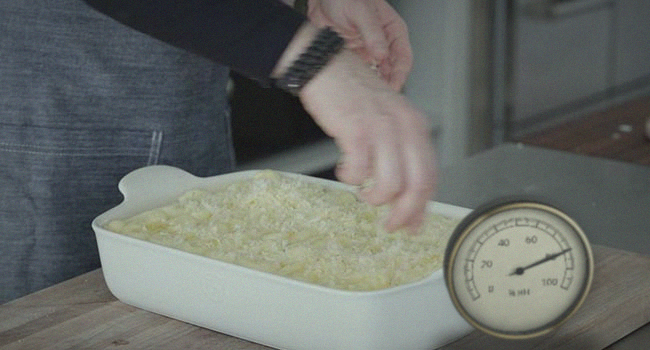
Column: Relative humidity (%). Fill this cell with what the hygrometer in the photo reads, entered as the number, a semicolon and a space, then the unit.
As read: 80; %
